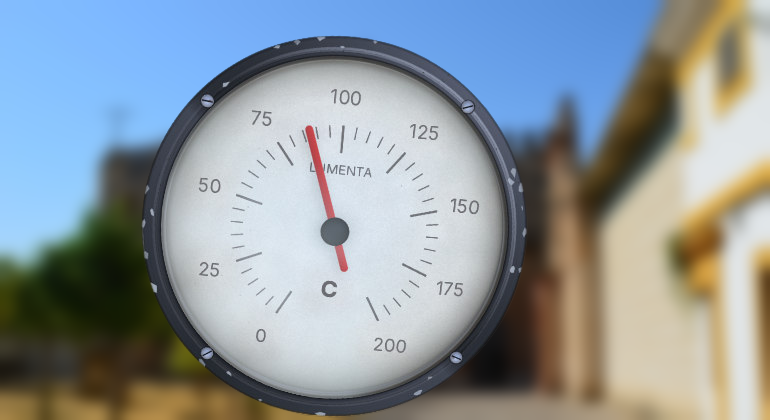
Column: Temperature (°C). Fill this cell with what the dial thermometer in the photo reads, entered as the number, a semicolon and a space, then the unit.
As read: 87.5; °C
